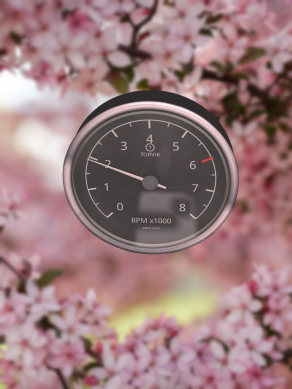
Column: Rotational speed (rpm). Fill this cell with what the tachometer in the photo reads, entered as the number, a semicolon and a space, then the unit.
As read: 2000; rpm
